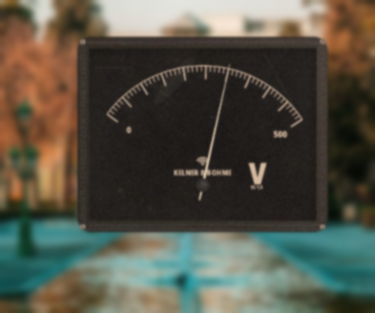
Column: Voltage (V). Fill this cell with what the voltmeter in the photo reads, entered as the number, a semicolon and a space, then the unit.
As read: 300; V
